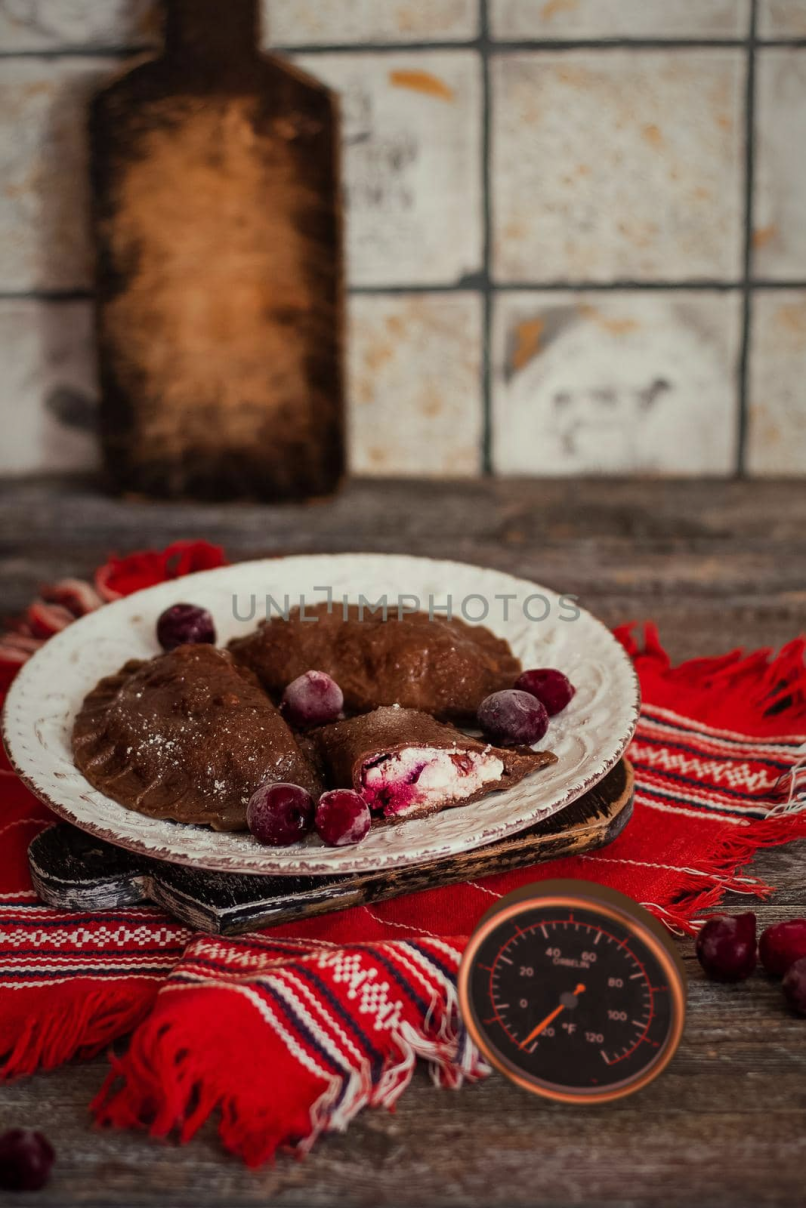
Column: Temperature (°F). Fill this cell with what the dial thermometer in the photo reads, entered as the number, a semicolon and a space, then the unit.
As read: -16; °F
